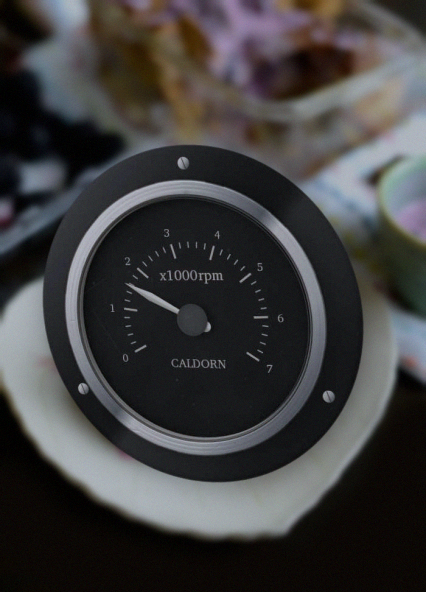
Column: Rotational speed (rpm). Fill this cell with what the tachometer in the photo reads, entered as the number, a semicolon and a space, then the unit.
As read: 1600; rpm
